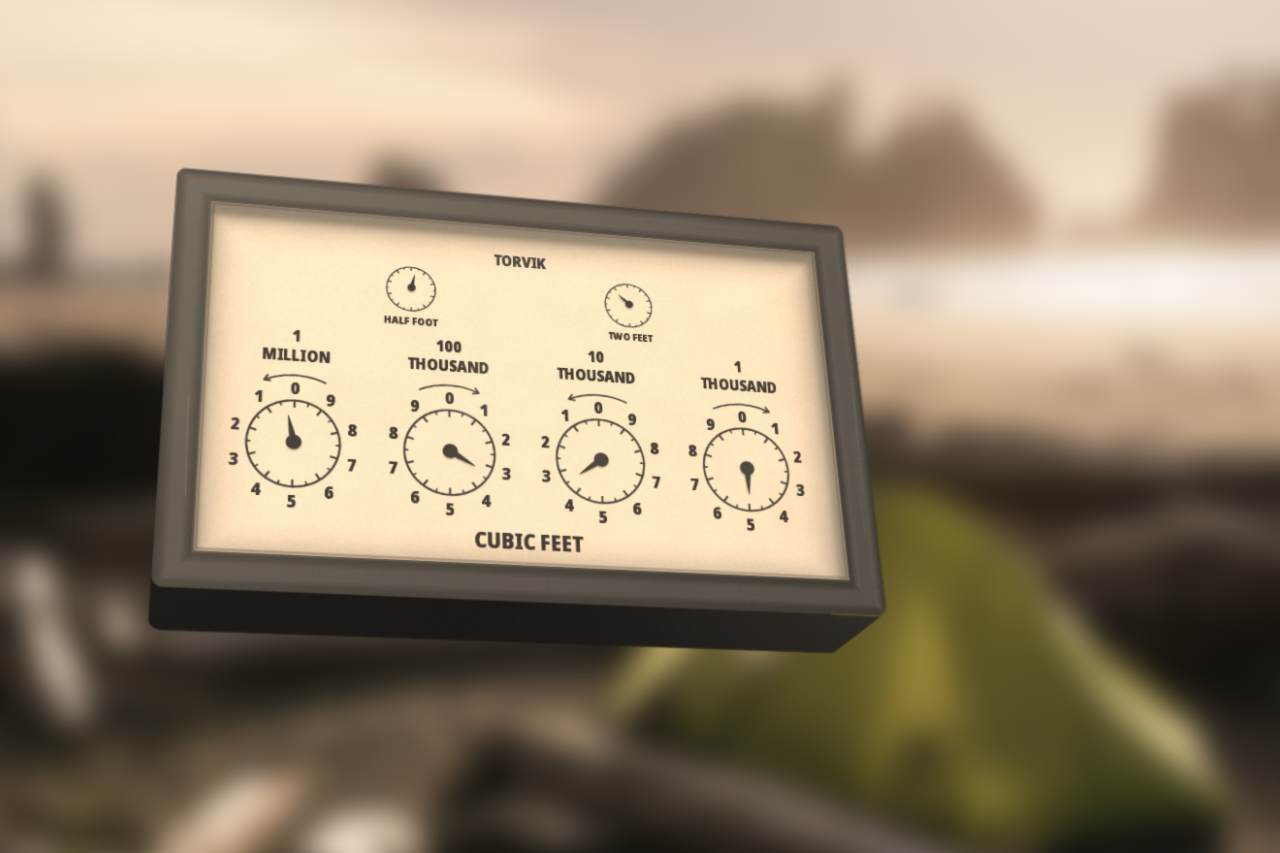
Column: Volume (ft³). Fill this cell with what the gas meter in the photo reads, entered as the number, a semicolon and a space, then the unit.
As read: 33500; ft³
